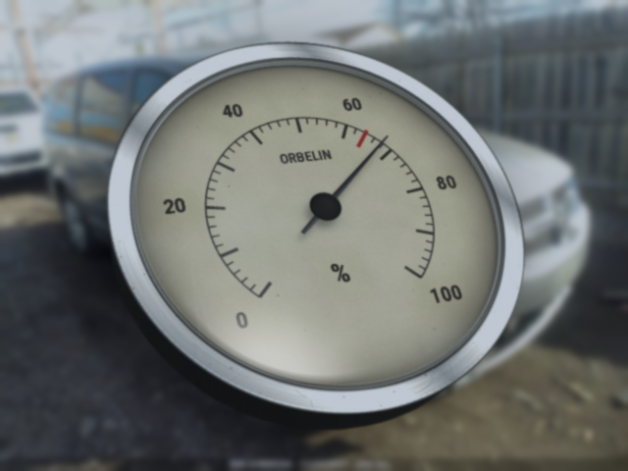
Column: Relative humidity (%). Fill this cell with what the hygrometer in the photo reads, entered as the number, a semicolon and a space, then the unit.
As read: 68; %
